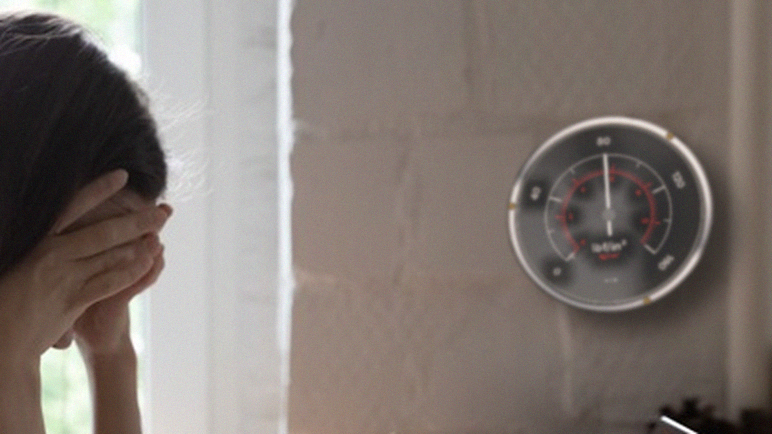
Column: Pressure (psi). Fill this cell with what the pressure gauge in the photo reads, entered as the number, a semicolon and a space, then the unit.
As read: 80; psi
